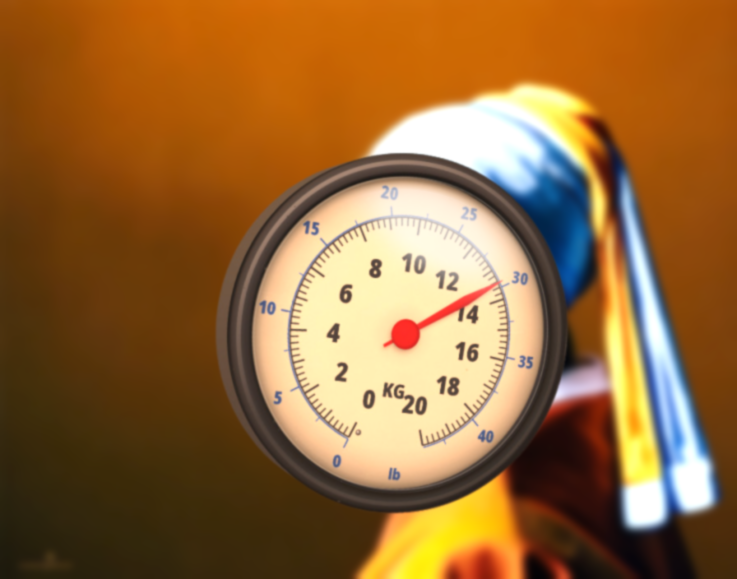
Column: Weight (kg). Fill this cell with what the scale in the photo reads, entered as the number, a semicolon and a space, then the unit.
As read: 13.4; kg
